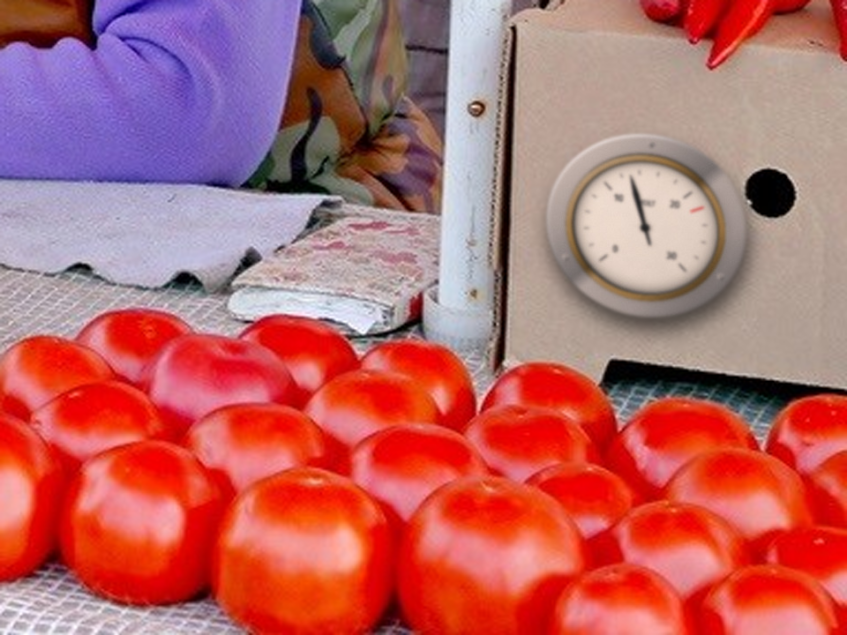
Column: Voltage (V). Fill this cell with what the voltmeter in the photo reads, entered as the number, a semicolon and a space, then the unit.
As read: 13; V
